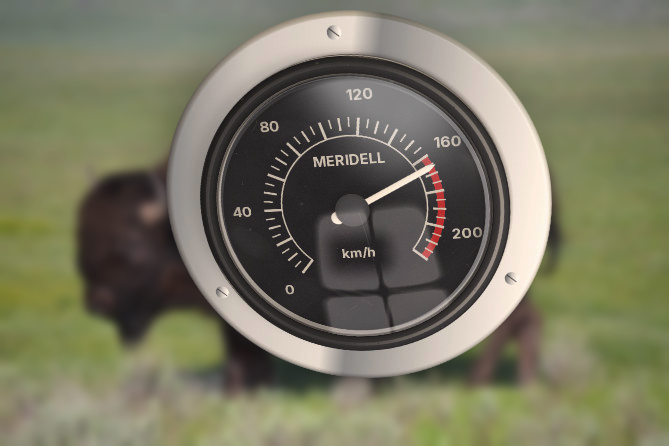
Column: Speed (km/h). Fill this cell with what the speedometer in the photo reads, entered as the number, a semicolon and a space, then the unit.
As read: 165; km/h
